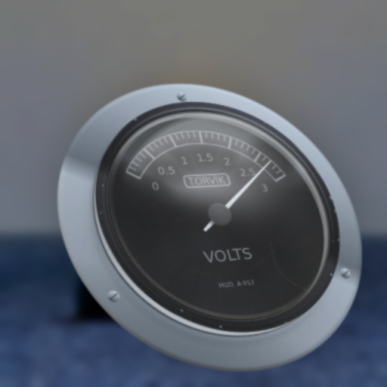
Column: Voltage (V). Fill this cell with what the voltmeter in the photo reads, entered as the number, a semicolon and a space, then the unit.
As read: 2.7; V
